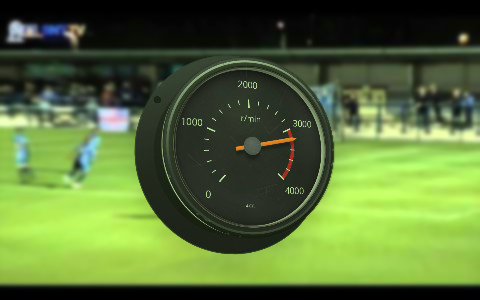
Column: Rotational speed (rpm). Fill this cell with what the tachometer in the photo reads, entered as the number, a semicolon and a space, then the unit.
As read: 3200; rpm
